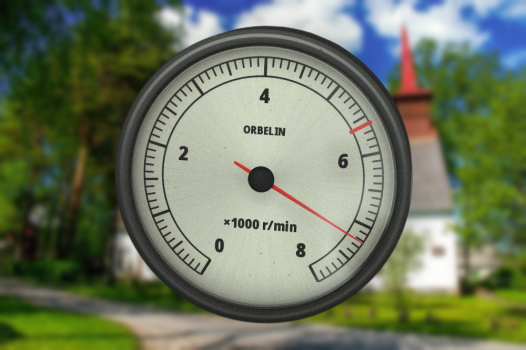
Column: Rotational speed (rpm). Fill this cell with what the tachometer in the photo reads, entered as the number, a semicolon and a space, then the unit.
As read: 7200; rpm
